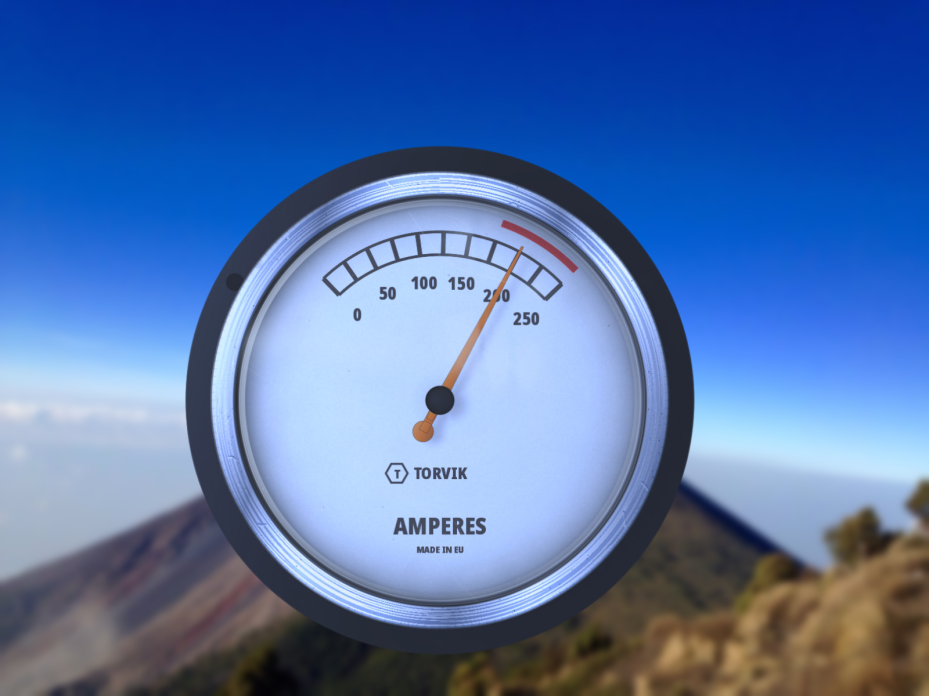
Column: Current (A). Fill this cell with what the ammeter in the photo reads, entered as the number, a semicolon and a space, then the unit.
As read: 200; A
